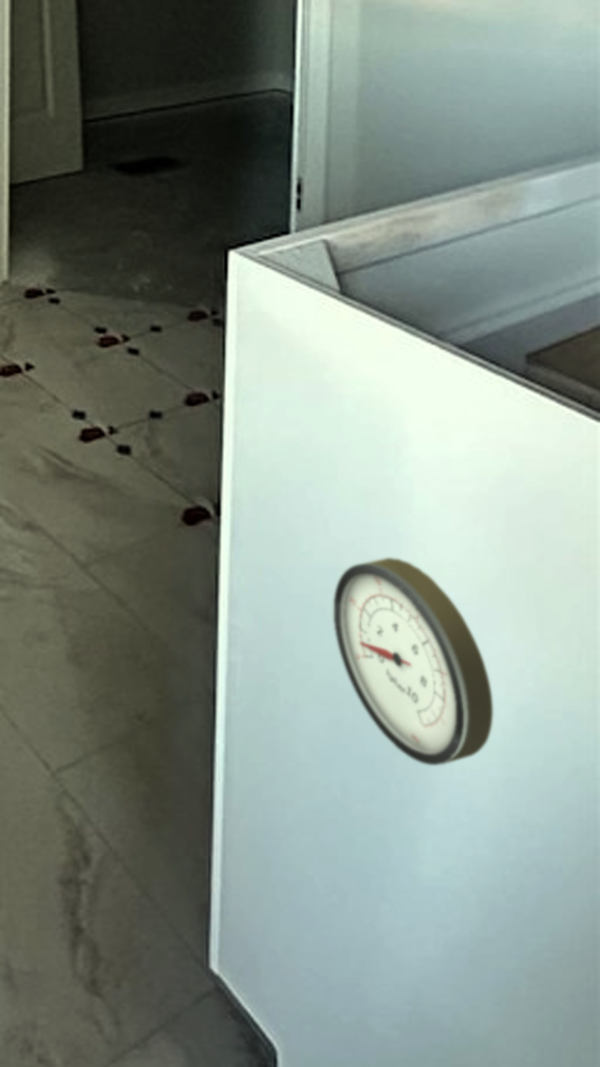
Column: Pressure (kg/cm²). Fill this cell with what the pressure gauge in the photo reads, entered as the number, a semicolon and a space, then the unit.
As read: 0.5; kg/cm²
